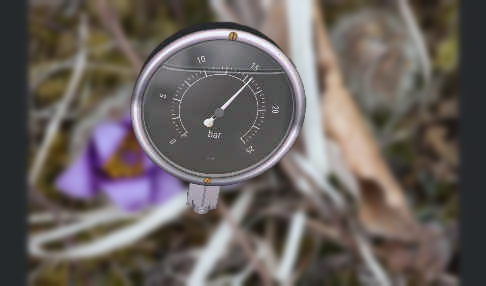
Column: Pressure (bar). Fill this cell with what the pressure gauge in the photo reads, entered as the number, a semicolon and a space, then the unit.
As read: 15.5; bar
